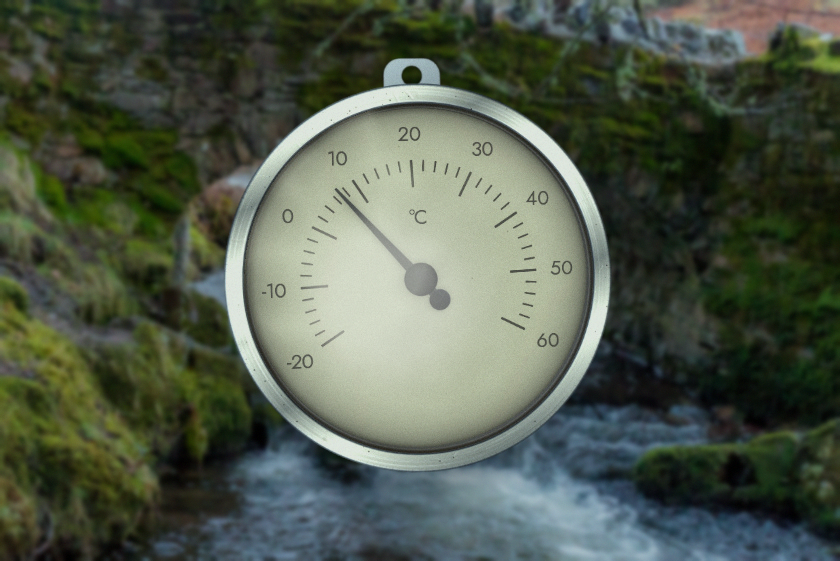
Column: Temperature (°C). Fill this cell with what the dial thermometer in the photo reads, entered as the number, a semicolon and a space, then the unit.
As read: 7; °C
